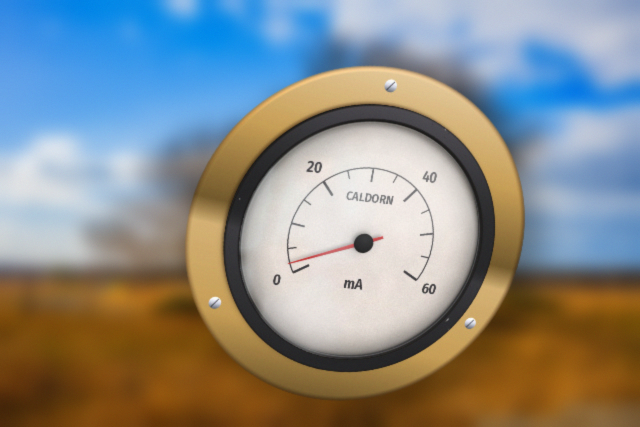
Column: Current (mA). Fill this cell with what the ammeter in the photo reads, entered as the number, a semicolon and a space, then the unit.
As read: 2.5; mA
